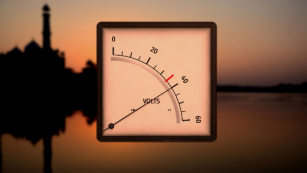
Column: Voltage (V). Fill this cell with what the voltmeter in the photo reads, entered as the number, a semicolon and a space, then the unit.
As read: 40; V
